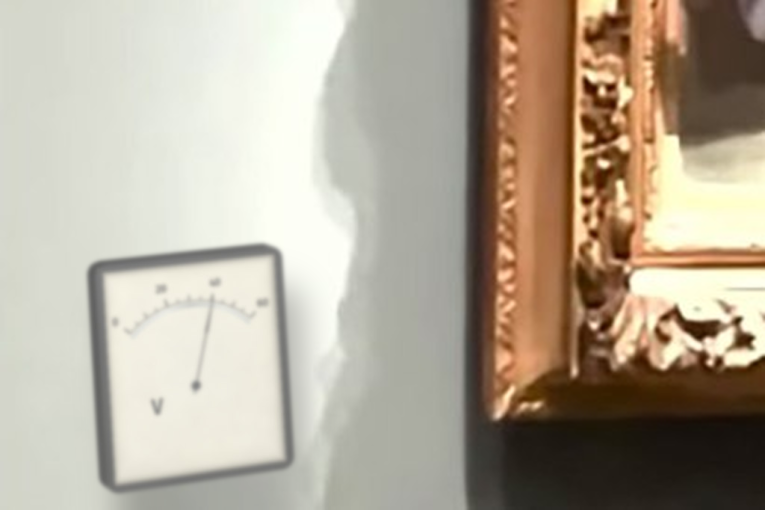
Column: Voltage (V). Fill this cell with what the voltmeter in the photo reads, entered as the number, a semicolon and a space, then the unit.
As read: 40; V
